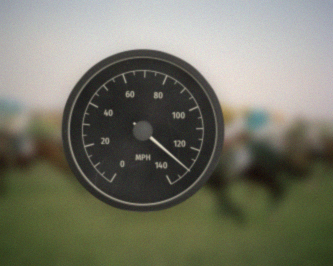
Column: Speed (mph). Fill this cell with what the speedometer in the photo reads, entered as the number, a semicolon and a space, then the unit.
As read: 130; mph
